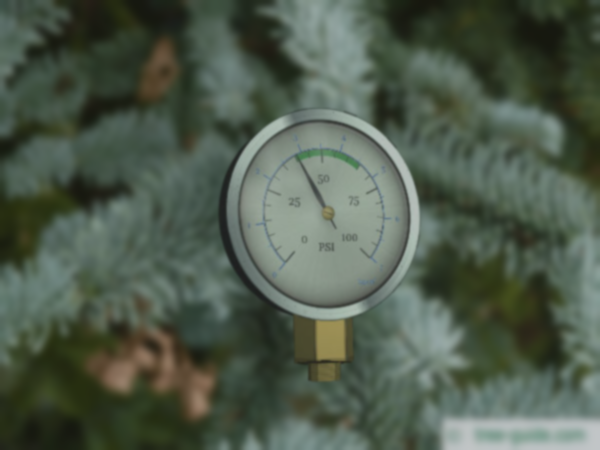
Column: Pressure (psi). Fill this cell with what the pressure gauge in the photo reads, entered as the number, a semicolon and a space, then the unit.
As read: 40; psi
